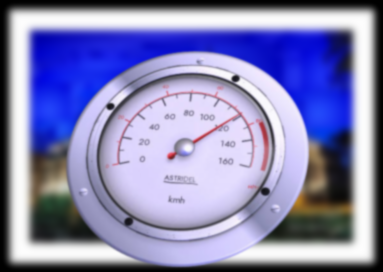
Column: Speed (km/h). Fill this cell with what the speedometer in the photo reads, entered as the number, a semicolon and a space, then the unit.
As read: 120; km/h
